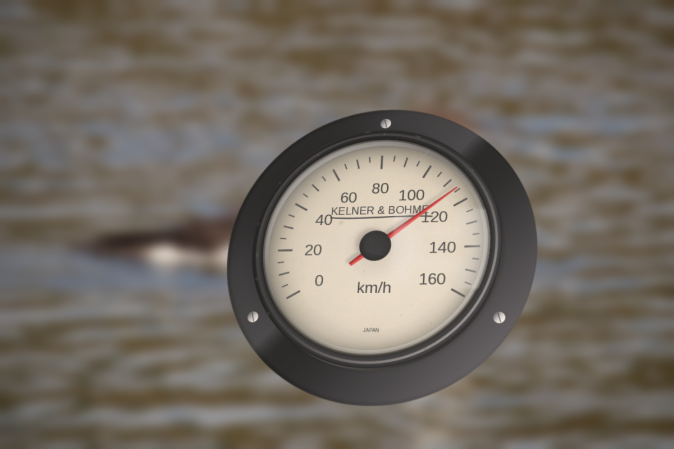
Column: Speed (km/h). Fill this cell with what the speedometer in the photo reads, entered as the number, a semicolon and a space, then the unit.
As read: 115; km/h
